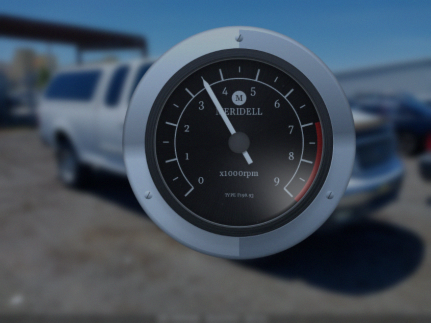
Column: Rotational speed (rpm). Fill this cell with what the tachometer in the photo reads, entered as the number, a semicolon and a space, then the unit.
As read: 3500; rpm
